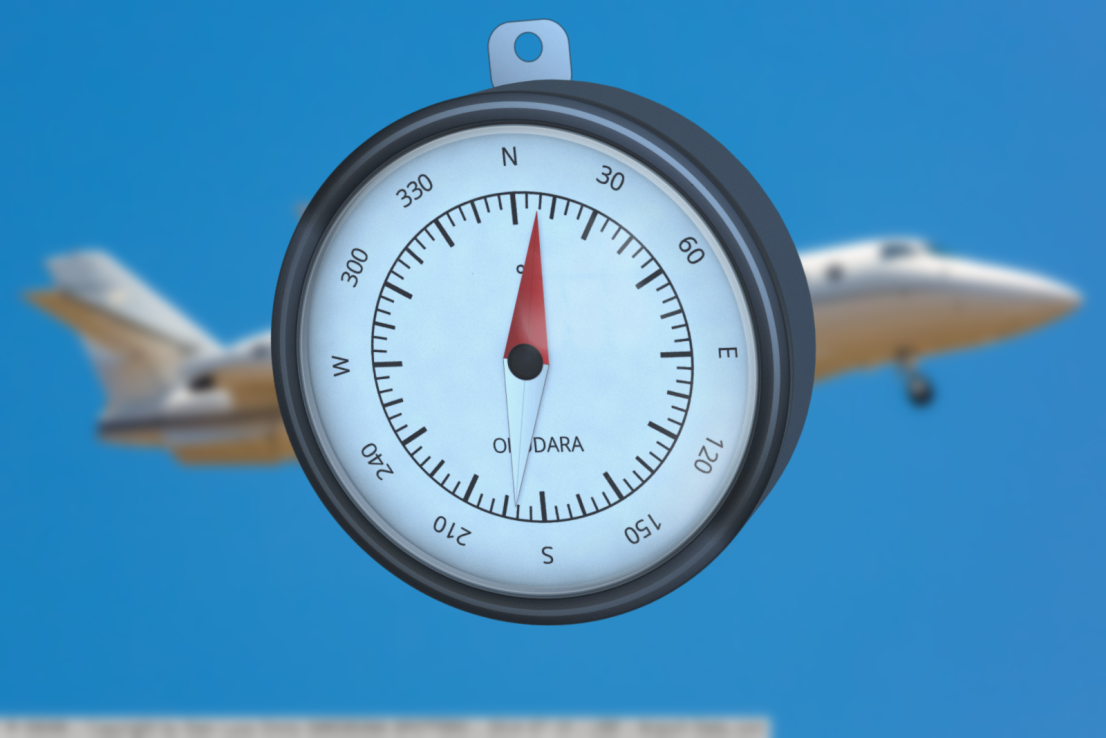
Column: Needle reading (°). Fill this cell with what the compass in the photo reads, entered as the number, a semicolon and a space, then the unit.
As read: 10; °
